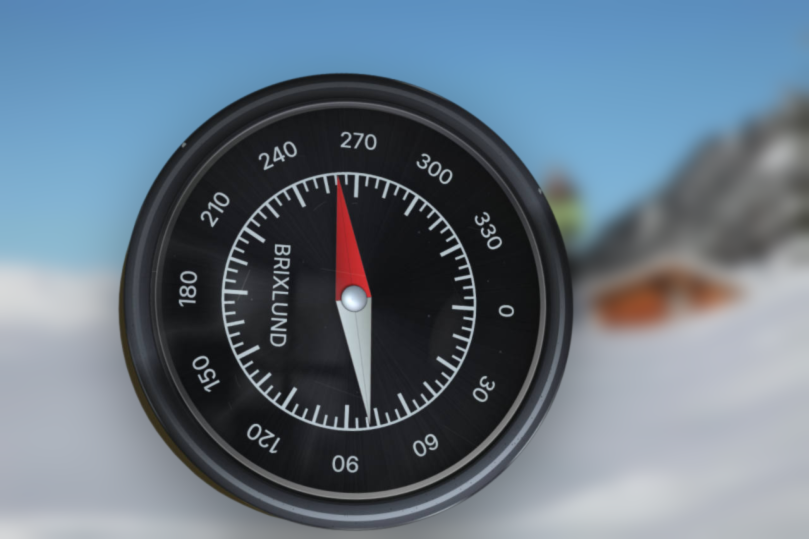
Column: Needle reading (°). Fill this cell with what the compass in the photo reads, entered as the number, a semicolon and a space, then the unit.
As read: 260; °
